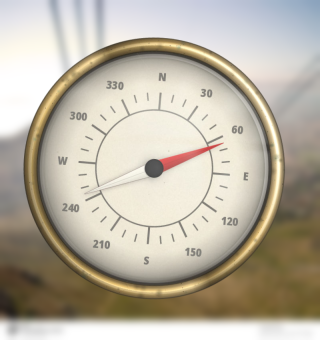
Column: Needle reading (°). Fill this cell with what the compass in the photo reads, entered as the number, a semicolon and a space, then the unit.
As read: 65; °
